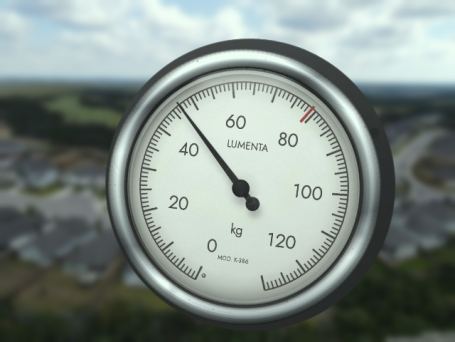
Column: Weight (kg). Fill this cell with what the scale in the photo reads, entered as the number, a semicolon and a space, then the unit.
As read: 47; kg
